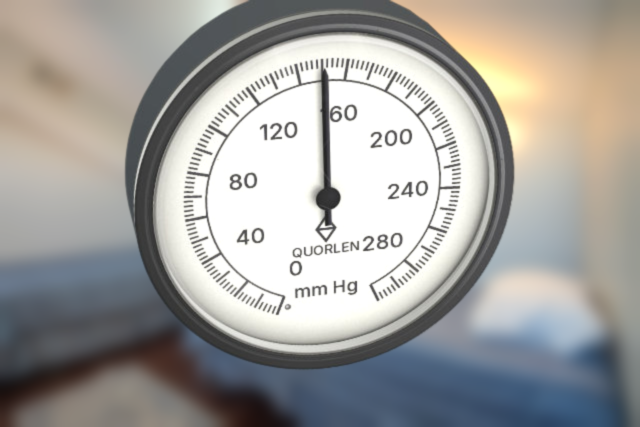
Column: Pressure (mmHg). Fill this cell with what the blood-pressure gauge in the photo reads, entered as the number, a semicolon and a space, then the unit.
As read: 150; mmHg
